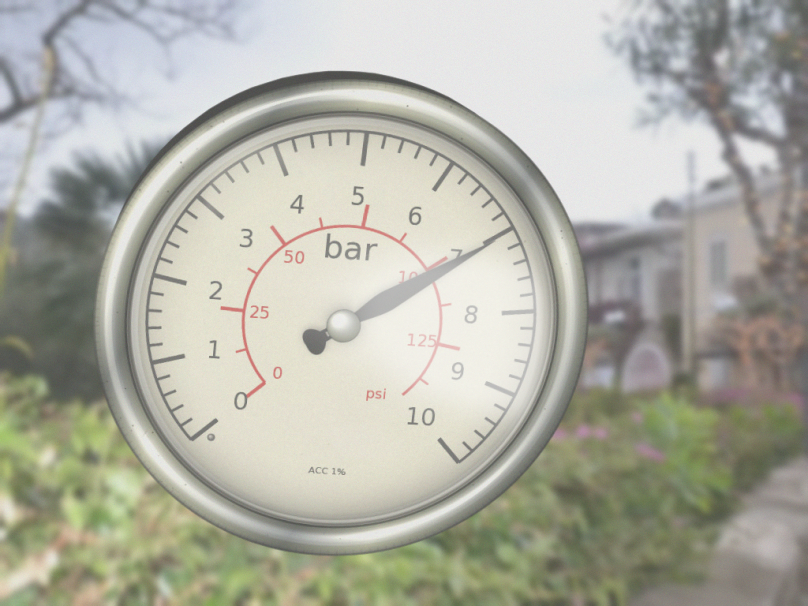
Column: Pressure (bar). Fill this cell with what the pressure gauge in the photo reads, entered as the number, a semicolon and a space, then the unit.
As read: 7; bar
